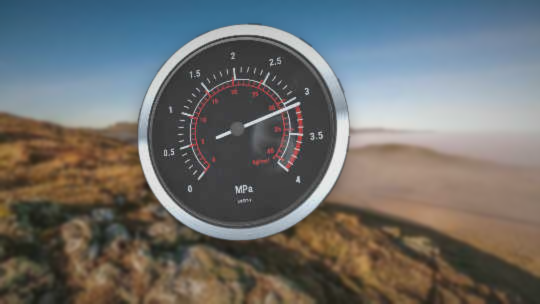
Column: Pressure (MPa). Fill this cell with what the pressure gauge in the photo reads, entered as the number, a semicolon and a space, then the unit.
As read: 3.1; MPa
